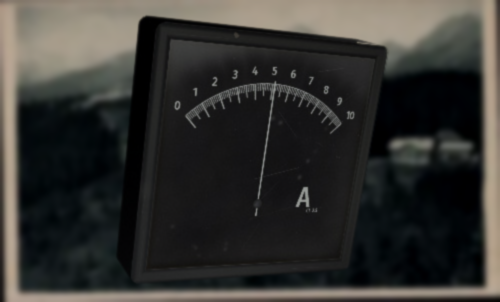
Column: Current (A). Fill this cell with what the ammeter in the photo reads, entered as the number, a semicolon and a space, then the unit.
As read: 5; A
